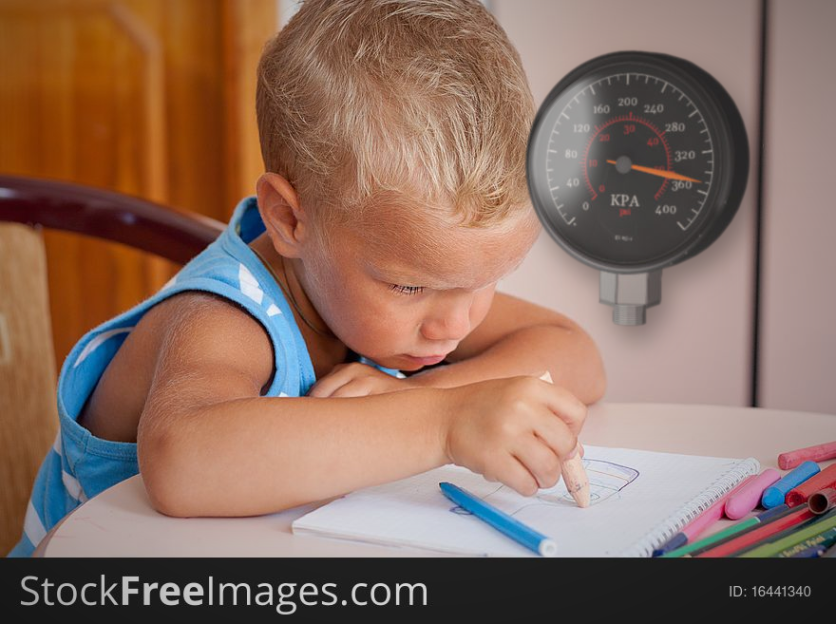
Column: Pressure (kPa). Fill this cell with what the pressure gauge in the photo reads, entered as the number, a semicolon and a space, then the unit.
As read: 350; kPa
